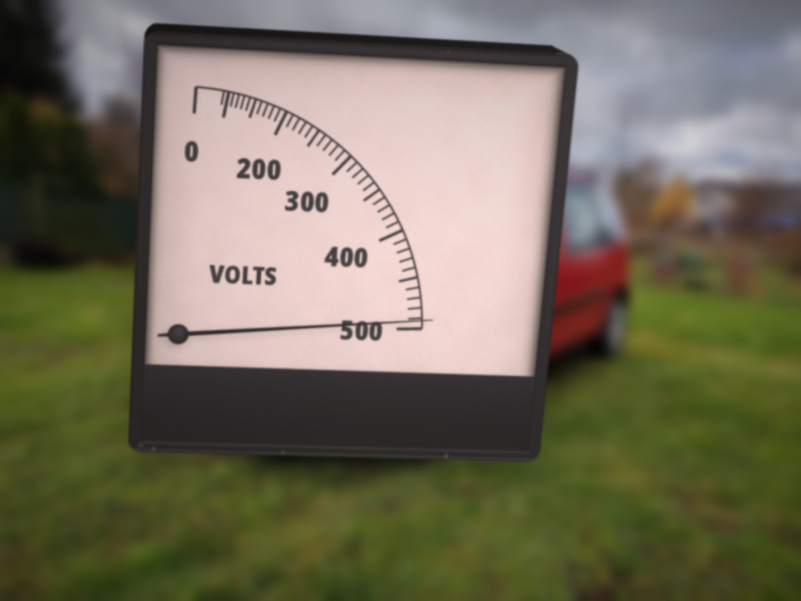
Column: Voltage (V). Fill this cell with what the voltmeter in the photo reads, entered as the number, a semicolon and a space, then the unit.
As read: 490; V
